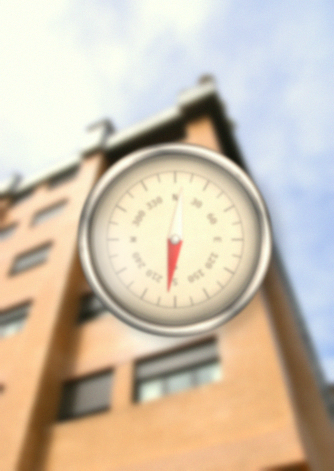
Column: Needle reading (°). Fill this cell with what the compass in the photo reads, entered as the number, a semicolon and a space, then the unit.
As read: 187.5; °
